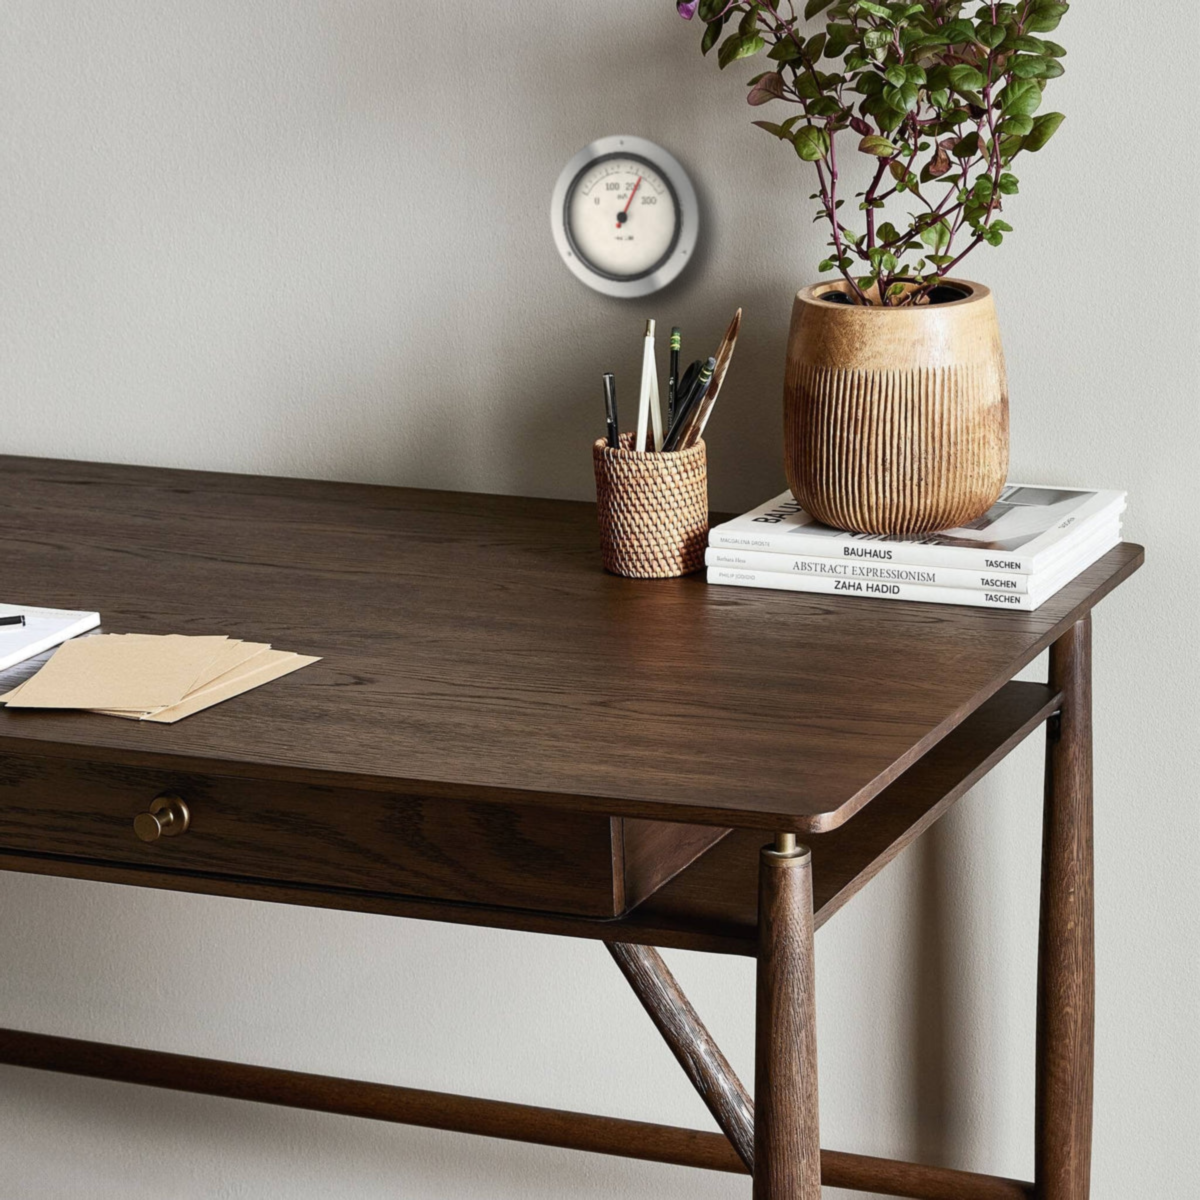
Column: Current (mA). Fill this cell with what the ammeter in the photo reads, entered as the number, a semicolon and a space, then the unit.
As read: 220; mA
